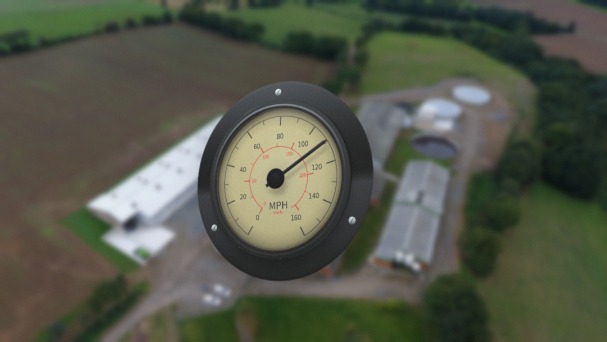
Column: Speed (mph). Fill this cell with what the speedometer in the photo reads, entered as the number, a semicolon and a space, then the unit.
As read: 110; mph
